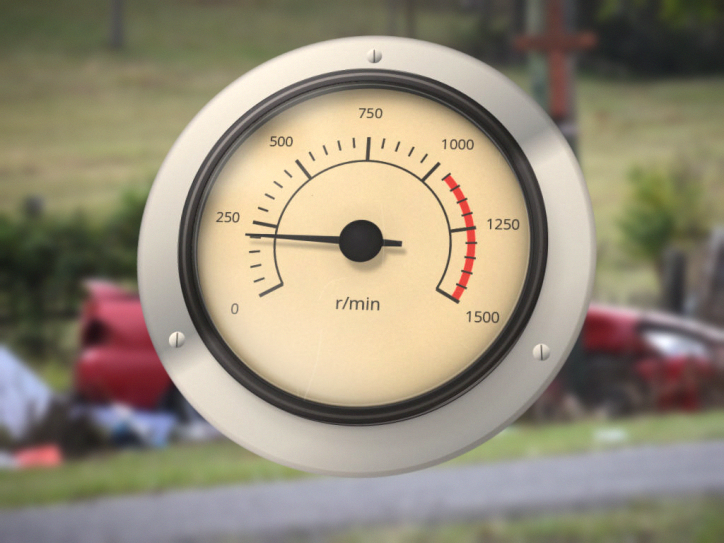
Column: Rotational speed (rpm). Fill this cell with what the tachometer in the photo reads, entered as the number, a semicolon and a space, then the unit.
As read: 200; rpm
